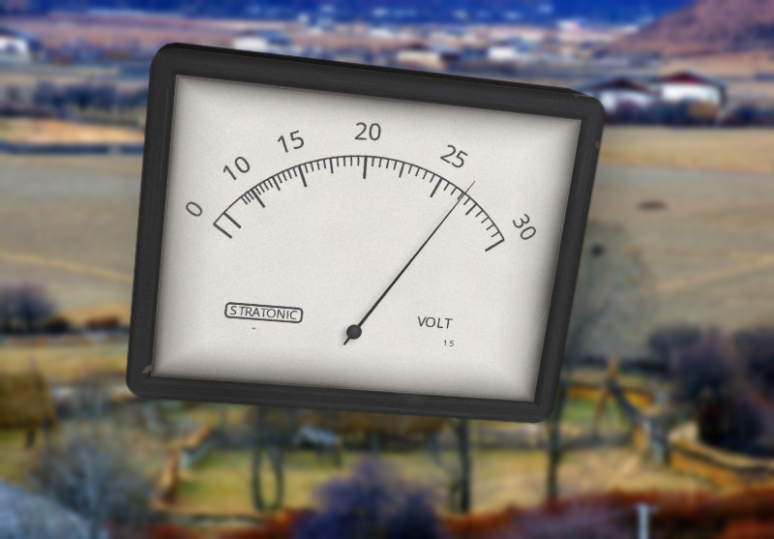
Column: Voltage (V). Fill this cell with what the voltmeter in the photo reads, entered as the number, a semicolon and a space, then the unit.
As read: 26.5; V
